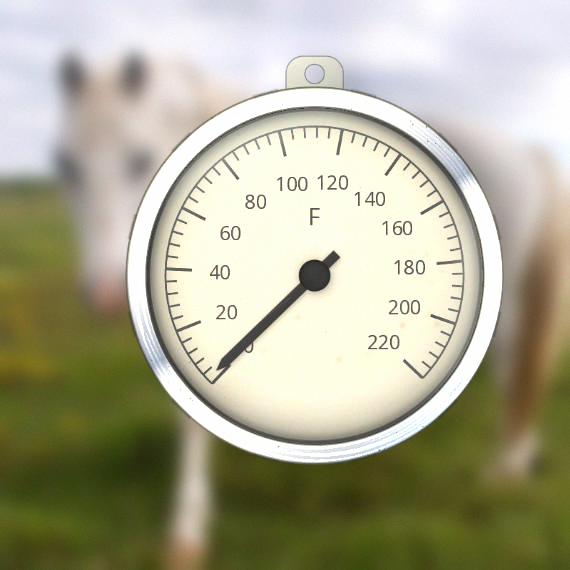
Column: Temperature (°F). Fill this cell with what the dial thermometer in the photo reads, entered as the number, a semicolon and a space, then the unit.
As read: 2; °F
